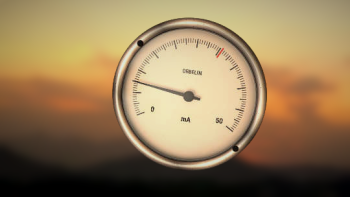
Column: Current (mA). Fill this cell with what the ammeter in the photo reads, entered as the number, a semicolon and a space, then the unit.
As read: 7.5; mA
